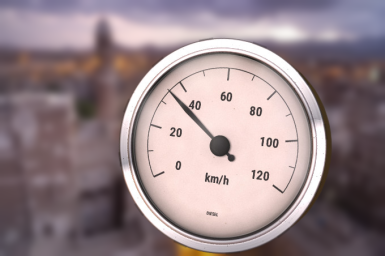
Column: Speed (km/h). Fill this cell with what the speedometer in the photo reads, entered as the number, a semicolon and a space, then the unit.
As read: 35; km/h
